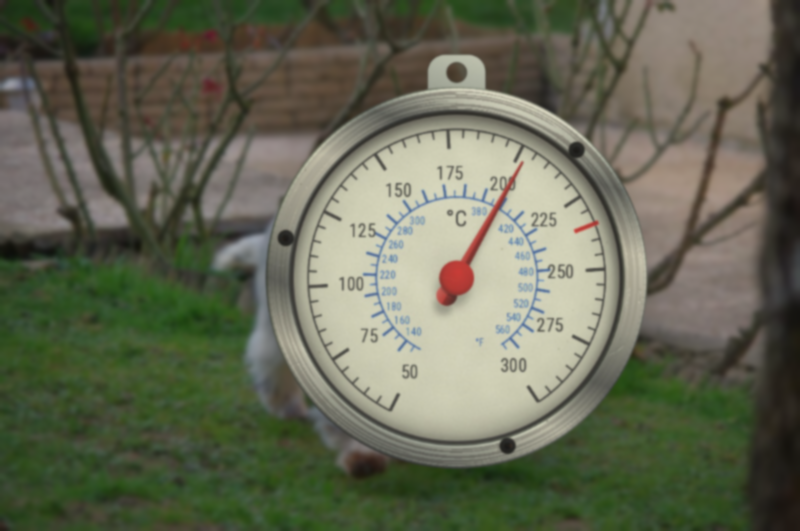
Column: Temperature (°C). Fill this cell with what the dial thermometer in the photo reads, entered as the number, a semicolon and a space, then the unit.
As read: 202.5; °C
